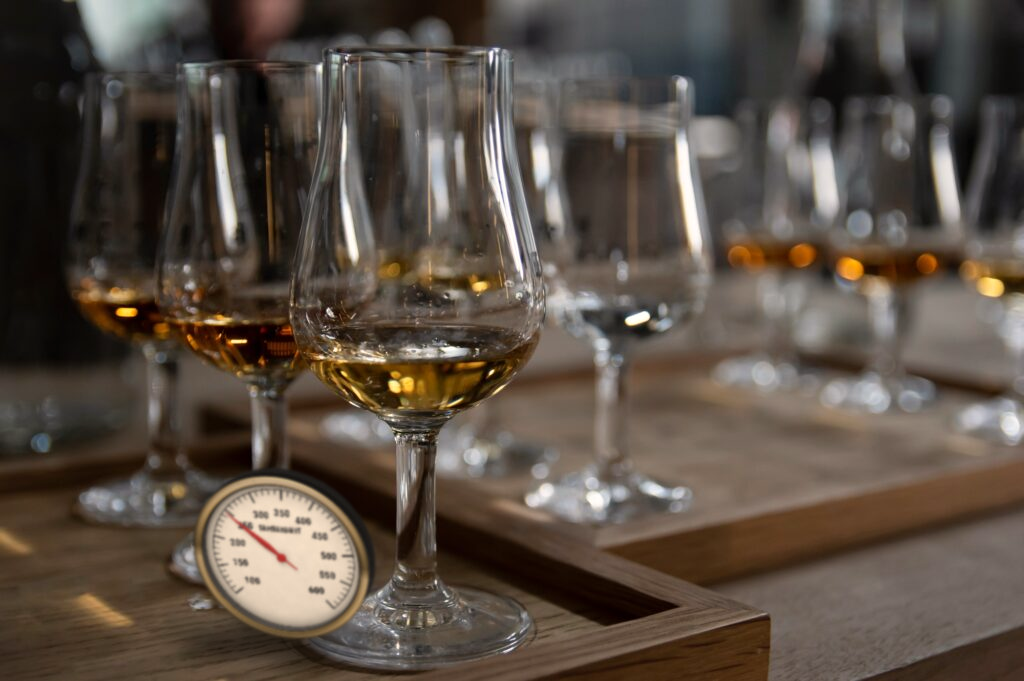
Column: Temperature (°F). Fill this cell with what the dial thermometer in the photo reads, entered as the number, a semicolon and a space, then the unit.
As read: 250; °F
